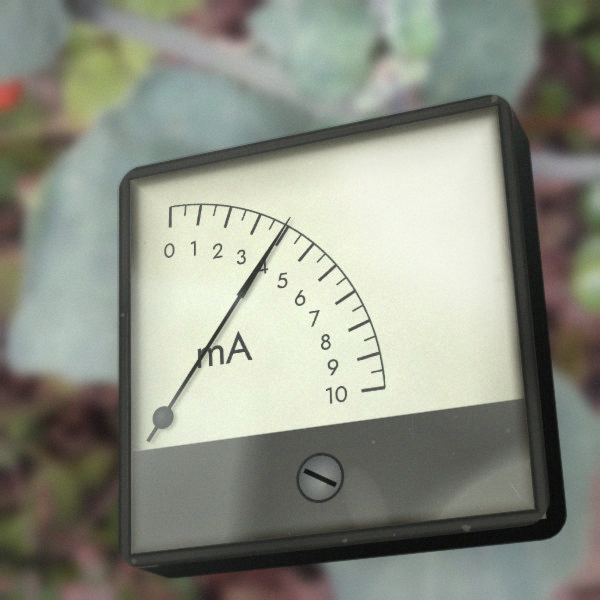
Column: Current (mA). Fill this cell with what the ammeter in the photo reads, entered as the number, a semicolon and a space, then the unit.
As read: 4; mA
